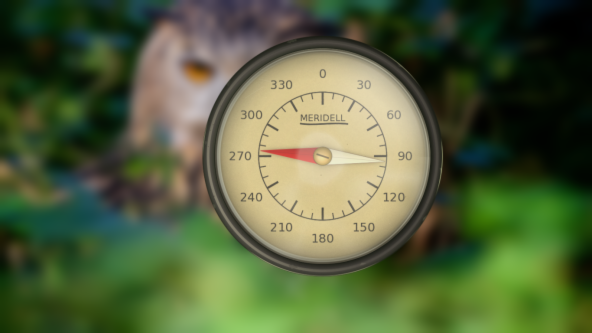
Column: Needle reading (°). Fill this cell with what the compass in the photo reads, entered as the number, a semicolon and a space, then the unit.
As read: 275; °
